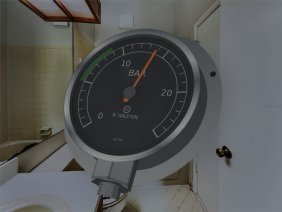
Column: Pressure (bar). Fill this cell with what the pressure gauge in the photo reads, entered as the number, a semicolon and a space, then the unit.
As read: 14; bar
